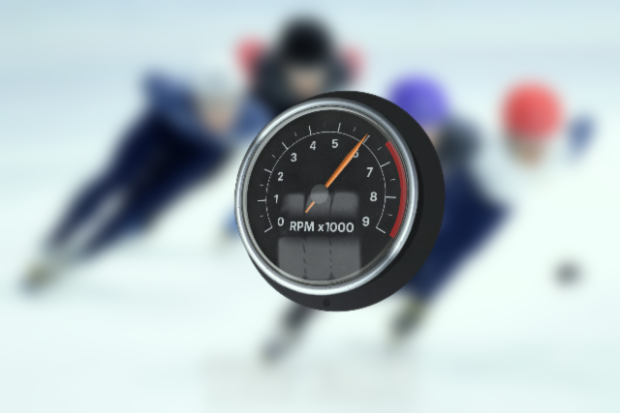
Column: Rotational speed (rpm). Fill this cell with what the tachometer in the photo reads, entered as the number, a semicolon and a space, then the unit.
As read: 6000; rpm
